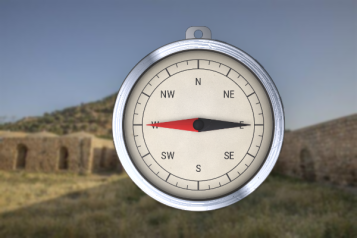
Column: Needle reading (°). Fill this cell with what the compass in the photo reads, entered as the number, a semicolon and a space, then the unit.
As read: 270; °
